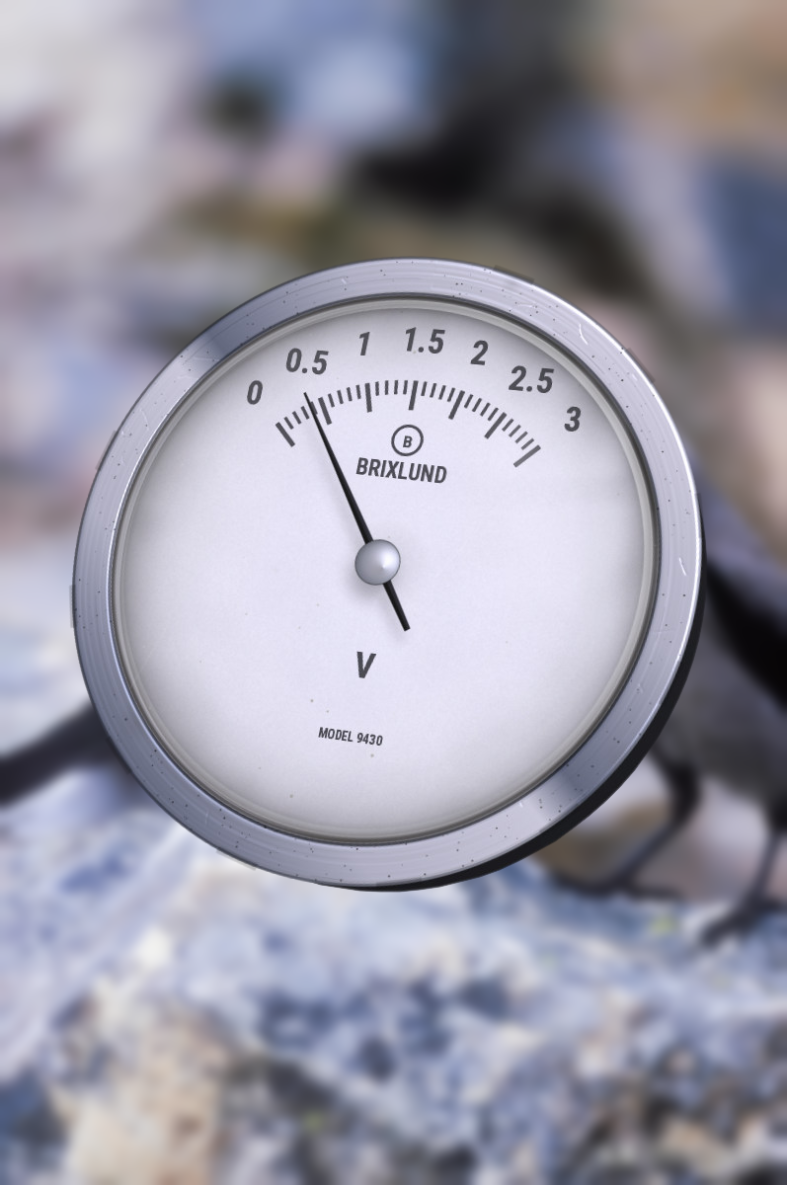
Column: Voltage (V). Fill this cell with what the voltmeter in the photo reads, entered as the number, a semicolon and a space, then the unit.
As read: 0.4; V
